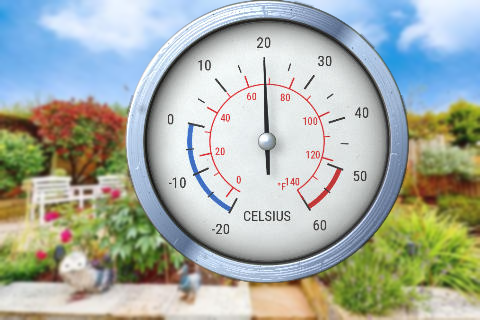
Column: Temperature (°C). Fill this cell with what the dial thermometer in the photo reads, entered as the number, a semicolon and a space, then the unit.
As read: 20; °C
